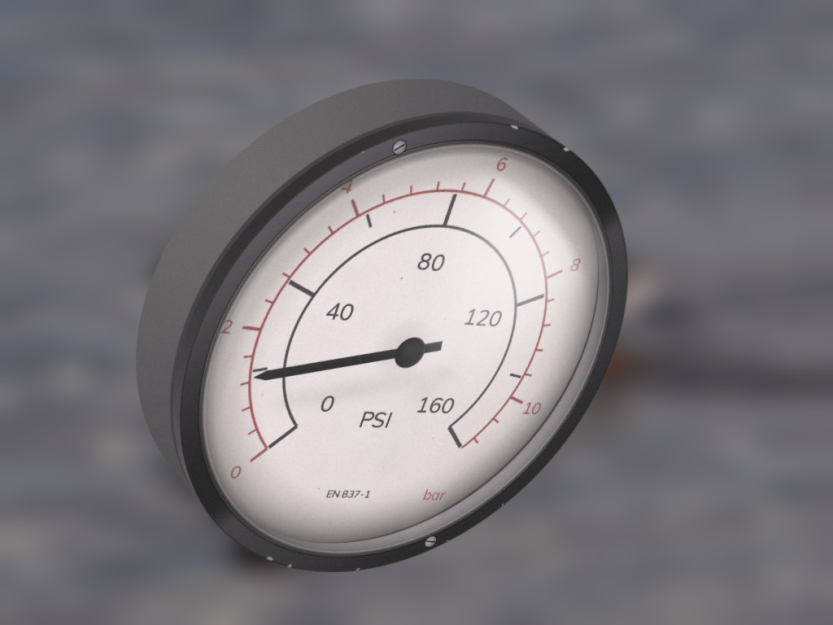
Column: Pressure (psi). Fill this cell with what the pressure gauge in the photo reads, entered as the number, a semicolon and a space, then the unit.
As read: 20; psi
